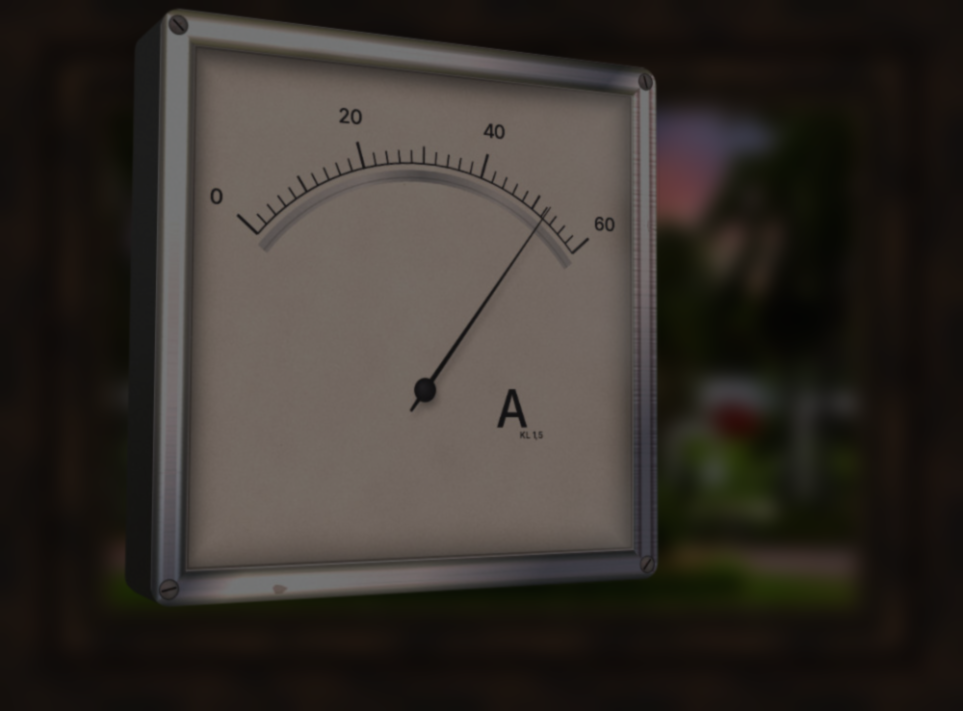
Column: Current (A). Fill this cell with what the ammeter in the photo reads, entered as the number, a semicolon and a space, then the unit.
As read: 52; A
